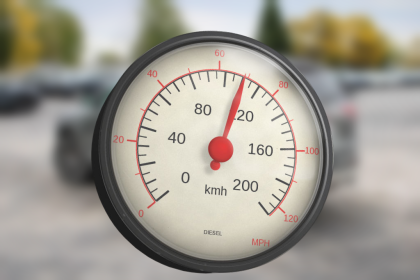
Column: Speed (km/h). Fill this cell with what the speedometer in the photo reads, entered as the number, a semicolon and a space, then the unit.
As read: 110; km/h
